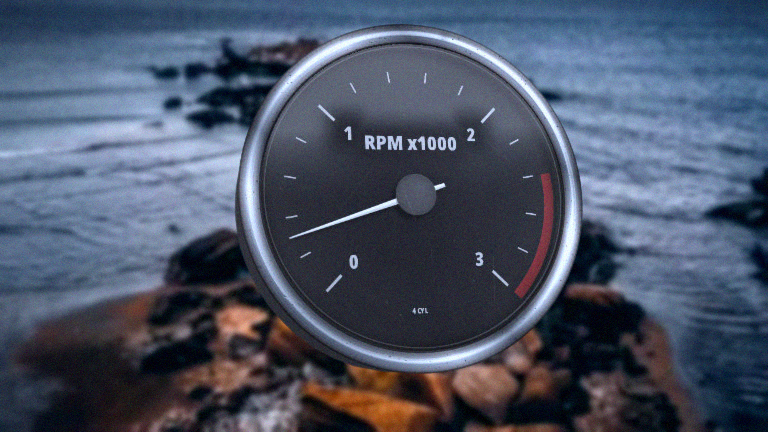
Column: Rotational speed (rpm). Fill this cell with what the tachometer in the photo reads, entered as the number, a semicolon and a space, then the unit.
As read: 300; rpm
